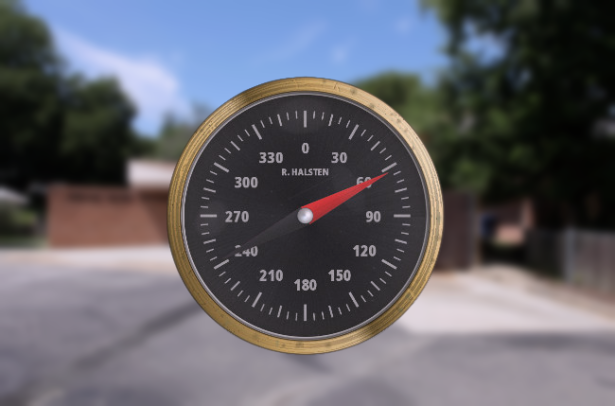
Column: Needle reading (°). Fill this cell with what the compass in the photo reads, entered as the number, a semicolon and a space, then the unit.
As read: 62.5; °
